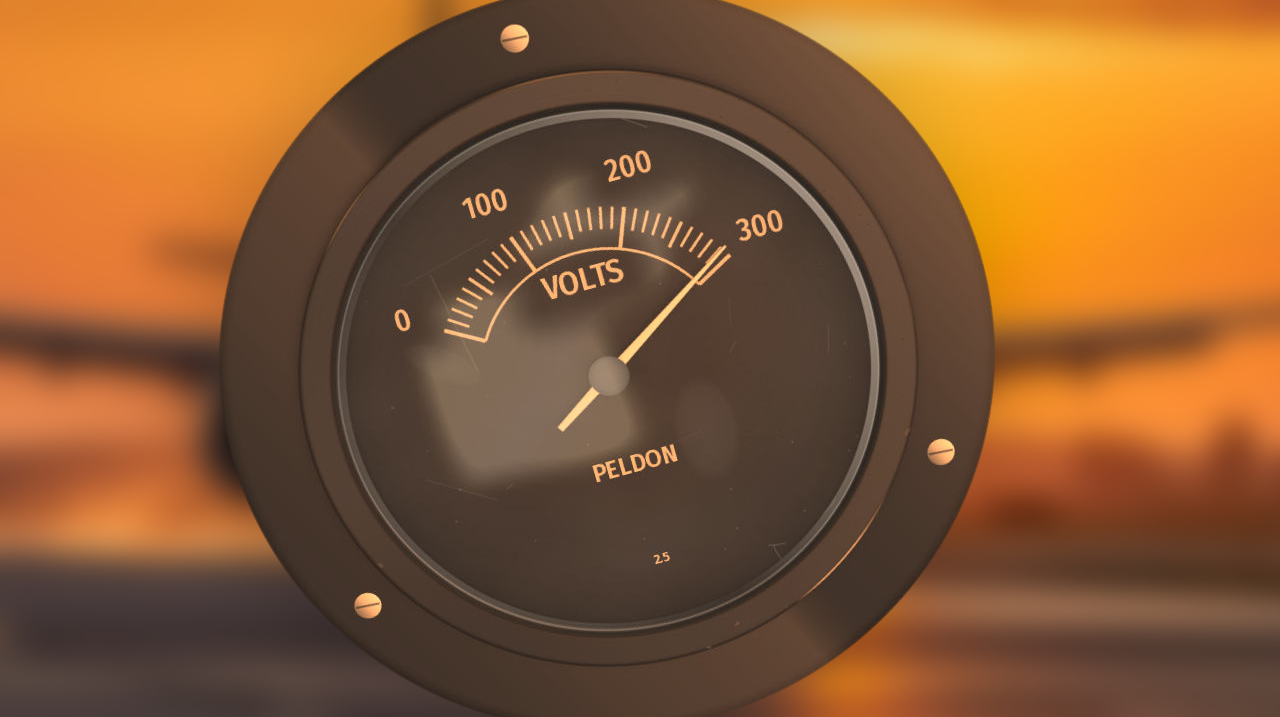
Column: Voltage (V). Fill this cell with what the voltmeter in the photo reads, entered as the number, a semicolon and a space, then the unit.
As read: 290; V
